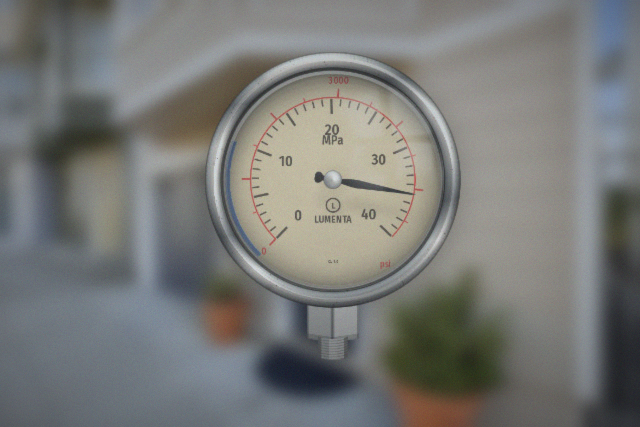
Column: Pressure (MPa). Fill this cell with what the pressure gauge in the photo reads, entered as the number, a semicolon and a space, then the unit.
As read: 35; MPa
